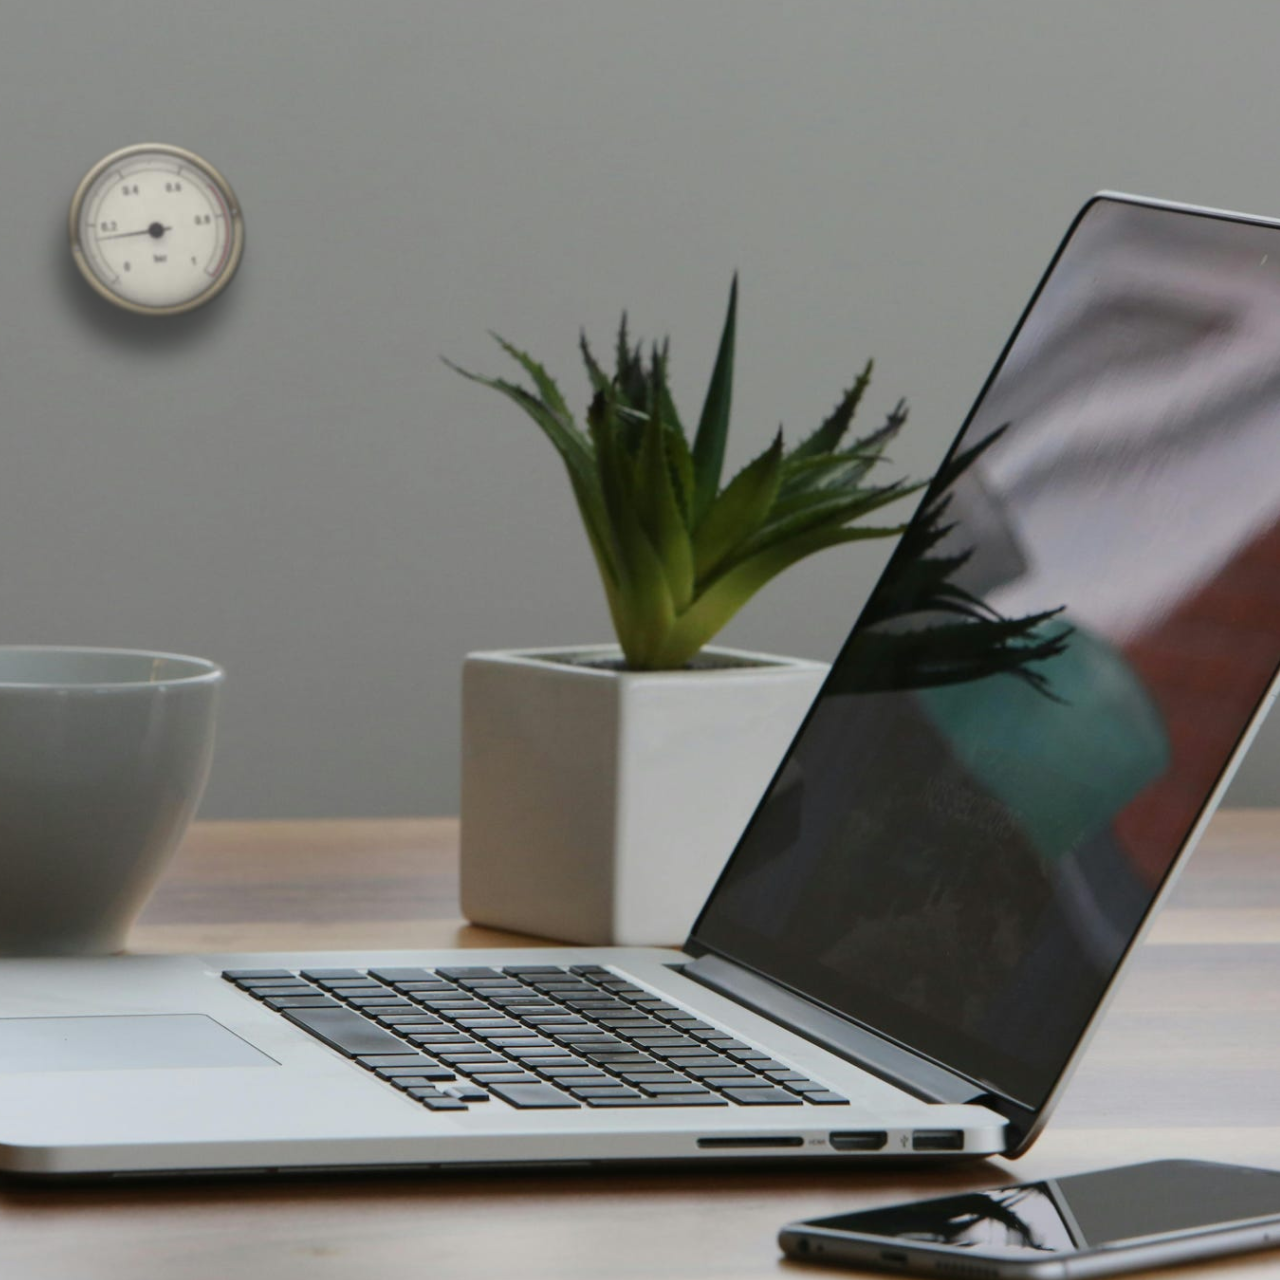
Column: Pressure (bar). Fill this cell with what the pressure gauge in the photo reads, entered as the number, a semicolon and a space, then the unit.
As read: 0.15; bar
